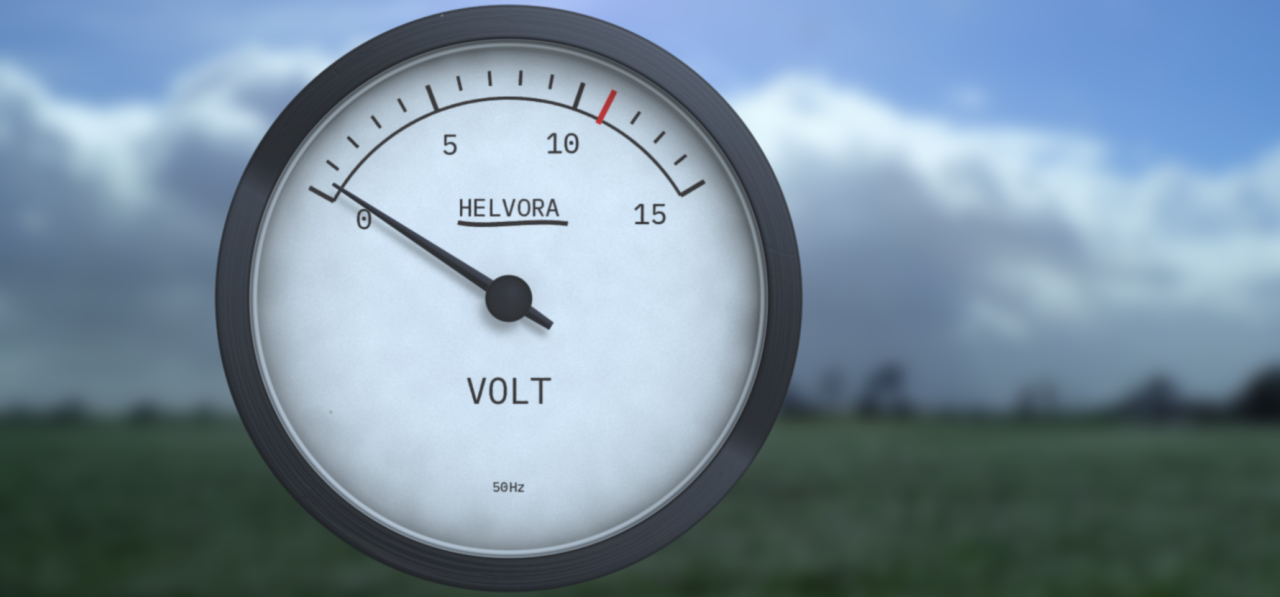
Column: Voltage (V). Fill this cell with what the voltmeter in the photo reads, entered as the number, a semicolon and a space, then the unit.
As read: 0.5; V
